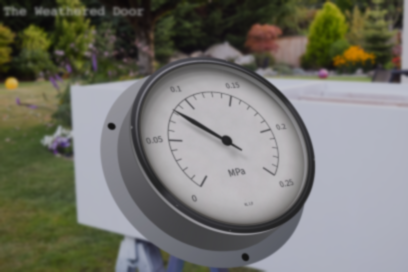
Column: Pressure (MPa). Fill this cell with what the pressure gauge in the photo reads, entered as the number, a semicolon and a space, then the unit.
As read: 0.08; MPa
